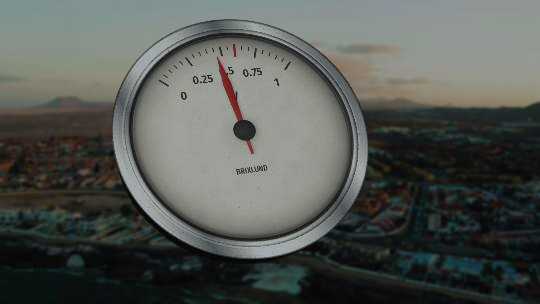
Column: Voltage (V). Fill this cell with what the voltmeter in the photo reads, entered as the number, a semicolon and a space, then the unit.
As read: 0.45; V
